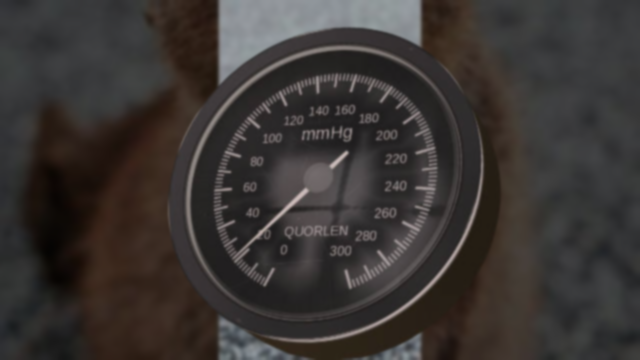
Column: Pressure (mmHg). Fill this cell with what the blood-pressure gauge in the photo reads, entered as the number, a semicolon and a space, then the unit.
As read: 20; mmHg
